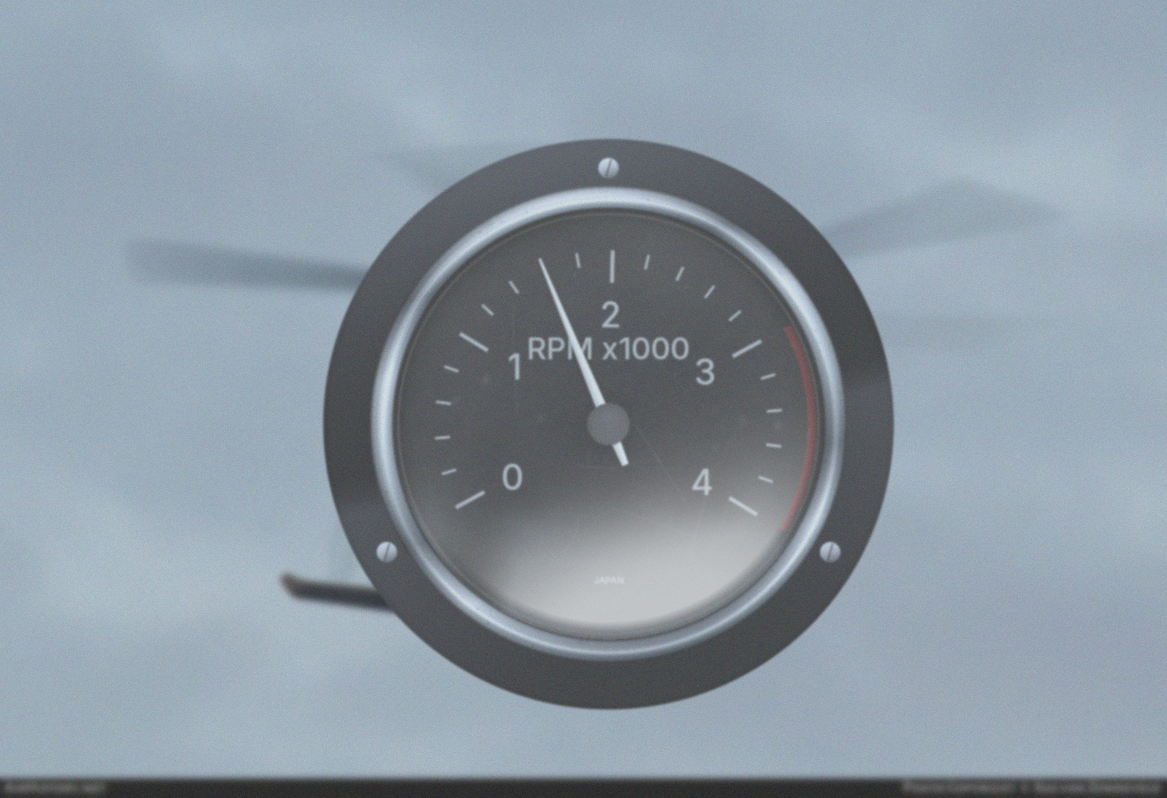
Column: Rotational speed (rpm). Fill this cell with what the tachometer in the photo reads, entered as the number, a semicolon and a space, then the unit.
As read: 1600; rpm
